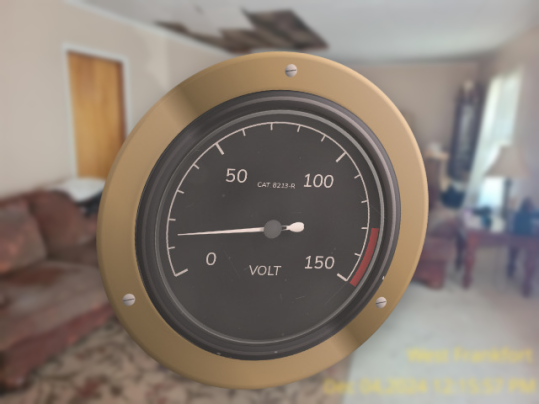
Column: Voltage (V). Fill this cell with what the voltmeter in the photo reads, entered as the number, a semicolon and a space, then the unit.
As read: 15; V
